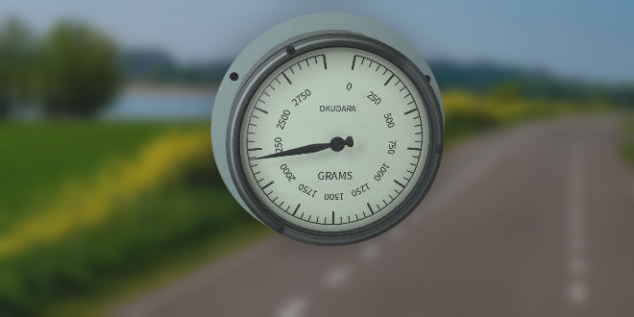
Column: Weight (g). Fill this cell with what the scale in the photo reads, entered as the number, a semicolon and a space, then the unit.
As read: 2200; g
